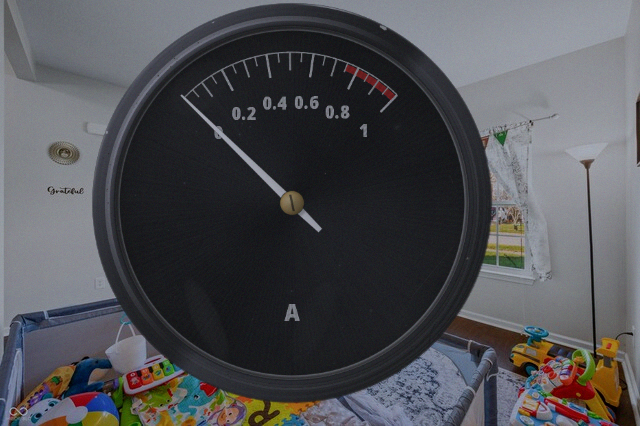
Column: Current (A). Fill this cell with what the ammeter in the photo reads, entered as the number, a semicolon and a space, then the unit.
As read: 0; A
